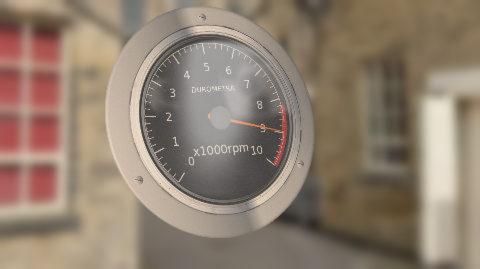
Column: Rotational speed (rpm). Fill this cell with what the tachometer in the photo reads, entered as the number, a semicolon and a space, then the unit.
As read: 9000; rpm
